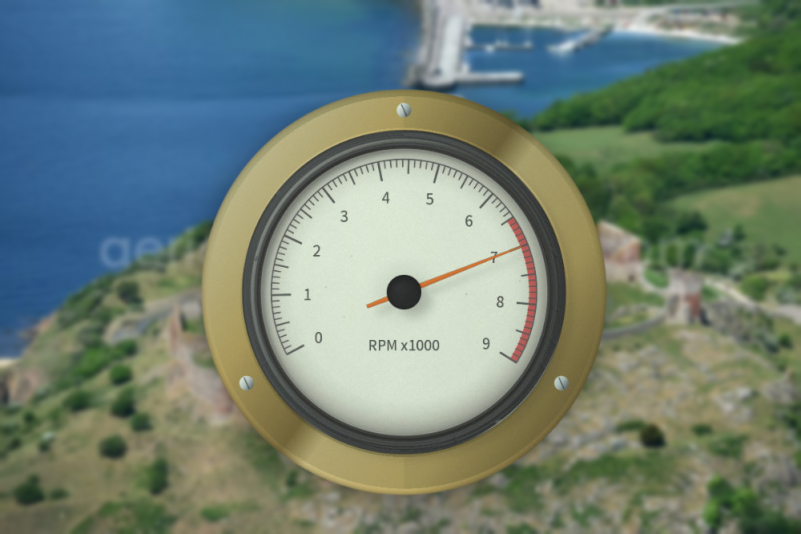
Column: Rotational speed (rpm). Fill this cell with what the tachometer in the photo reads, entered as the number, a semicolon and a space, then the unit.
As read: 7000; rpm
